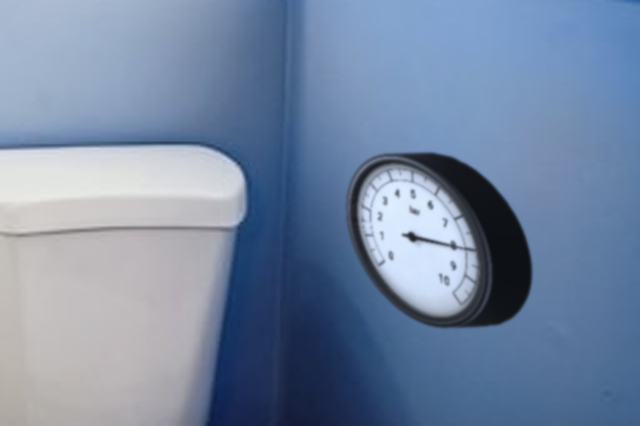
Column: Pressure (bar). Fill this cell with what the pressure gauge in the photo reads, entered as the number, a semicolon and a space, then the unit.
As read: 8; bar
